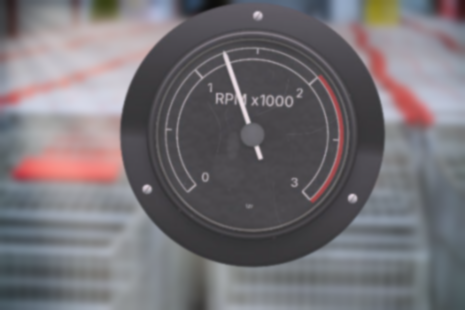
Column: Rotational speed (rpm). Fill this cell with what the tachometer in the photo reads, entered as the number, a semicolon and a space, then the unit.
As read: 1250; rpm
